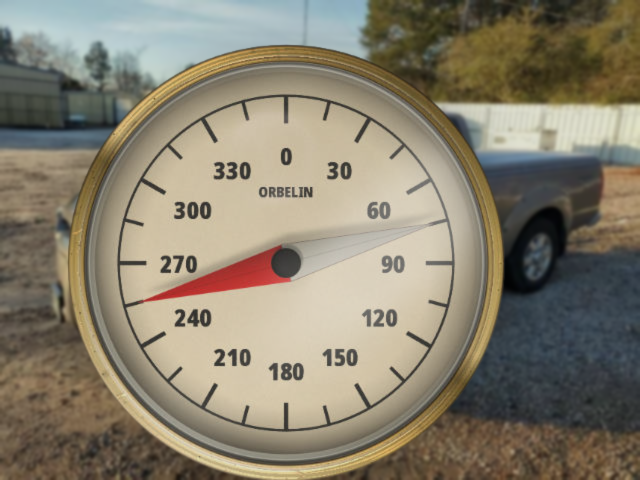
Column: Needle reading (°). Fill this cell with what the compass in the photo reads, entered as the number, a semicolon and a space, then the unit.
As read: 255; °
